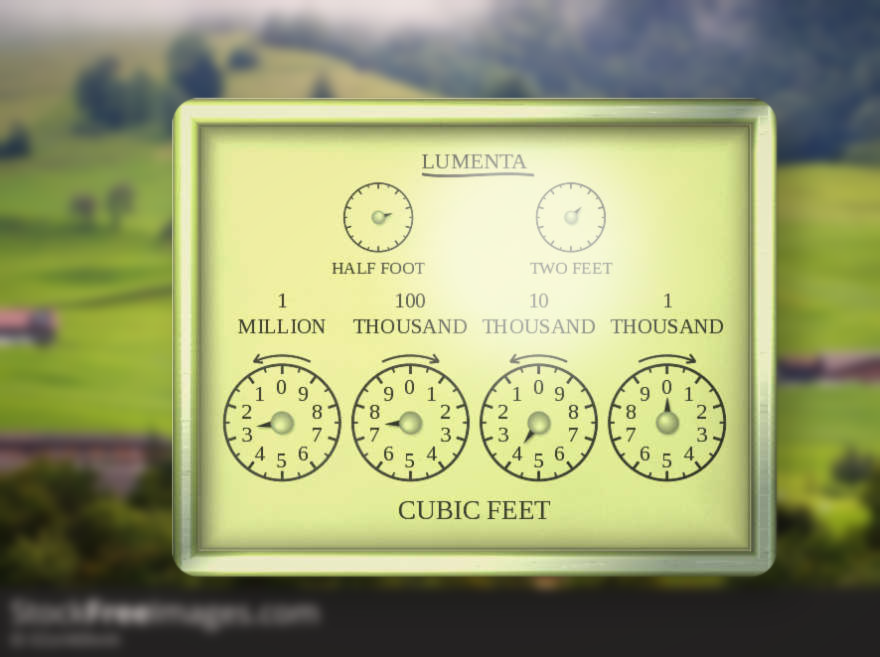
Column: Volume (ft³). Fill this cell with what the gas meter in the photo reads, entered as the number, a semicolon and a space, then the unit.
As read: 274000; ft³
